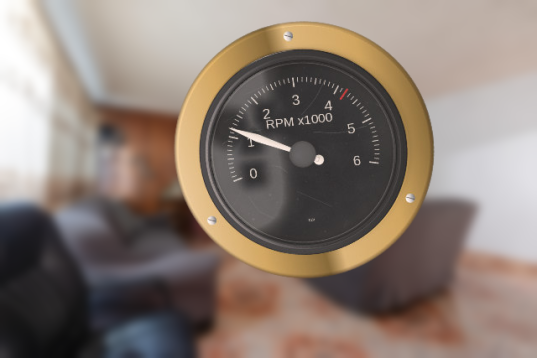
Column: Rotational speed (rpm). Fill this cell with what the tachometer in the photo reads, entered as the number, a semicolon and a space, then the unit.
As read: 1200; rpm
